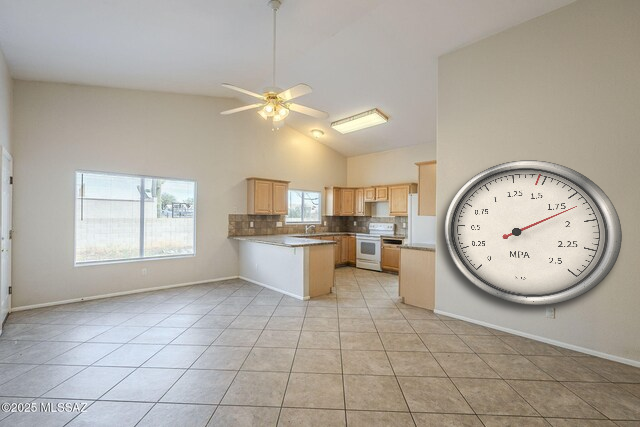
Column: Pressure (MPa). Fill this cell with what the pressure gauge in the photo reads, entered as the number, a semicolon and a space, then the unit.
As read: 1.85; MPa
